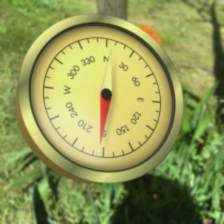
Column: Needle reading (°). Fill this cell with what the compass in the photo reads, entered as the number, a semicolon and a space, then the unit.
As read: 185; °
